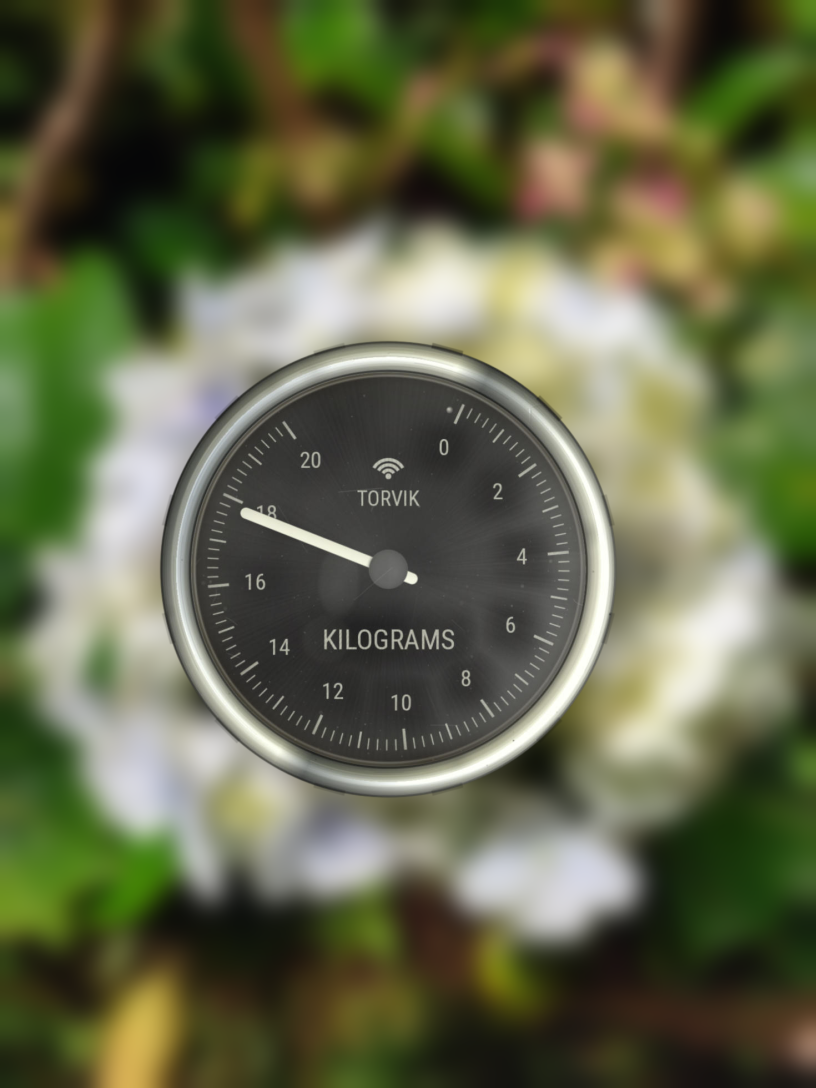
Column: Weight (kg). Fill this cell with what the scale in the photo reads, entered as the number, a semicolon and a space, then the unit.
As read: 17.8; kg
